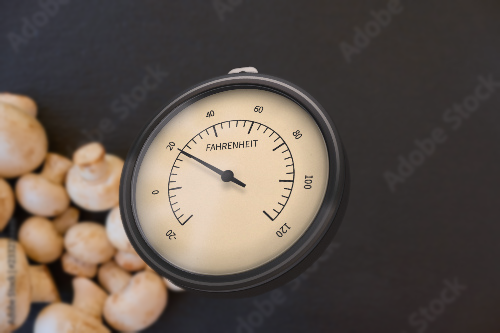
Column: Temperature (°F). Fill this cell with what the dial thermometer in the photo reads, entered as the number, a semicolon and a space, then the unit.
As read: 20; °F
